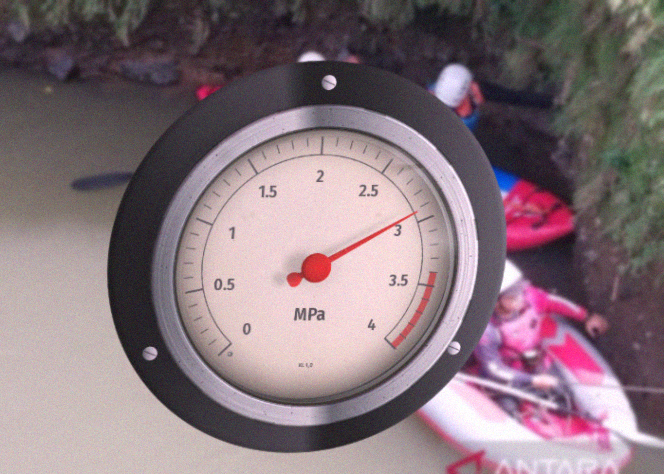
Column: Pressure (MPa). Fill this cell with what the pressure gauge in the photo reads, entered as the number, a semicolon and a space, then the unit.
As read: 2.9; MPa
